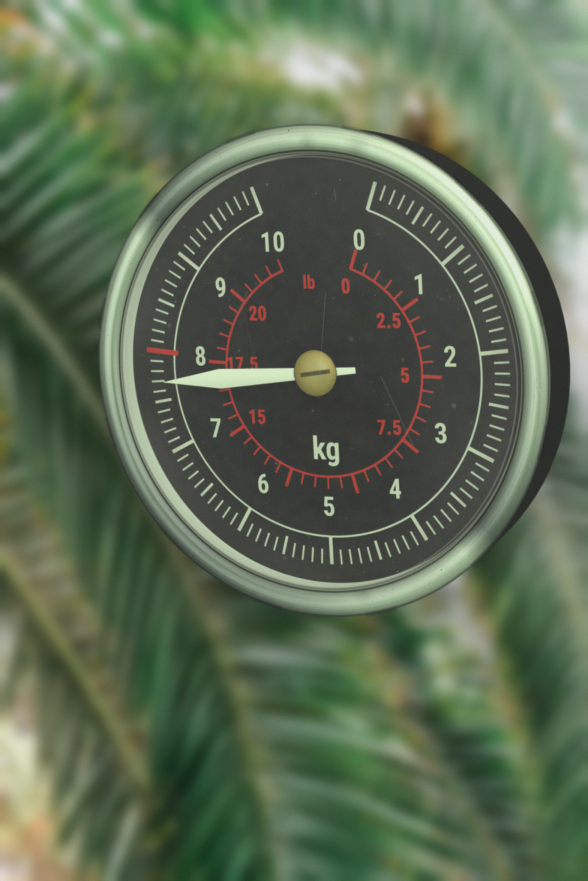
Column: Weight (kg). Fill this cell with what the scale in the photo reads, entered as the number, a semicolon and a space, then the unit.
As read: 7.7; kg
